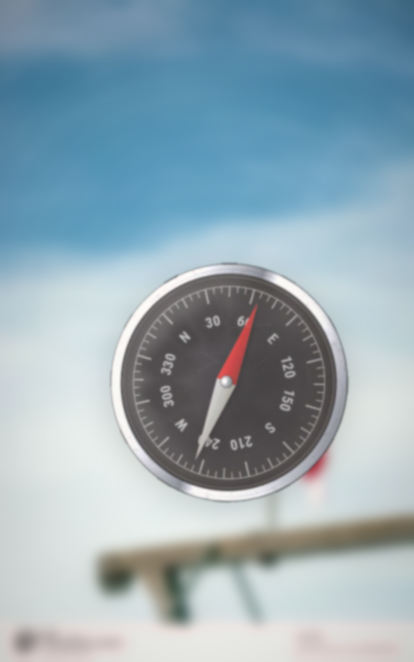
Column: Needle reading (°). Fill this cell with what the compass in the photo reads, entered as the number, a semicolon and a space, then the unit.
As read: 65; °
